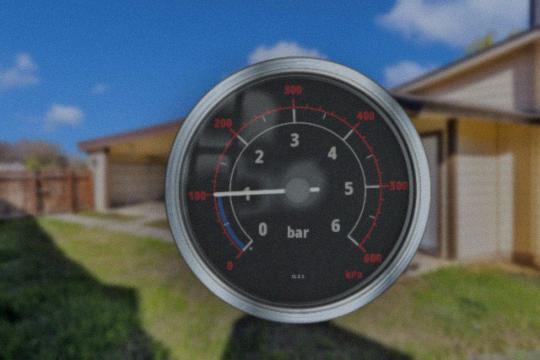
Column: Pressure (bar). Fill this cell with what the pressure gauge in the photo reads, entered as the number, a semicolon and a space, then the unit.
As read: 1; bar
